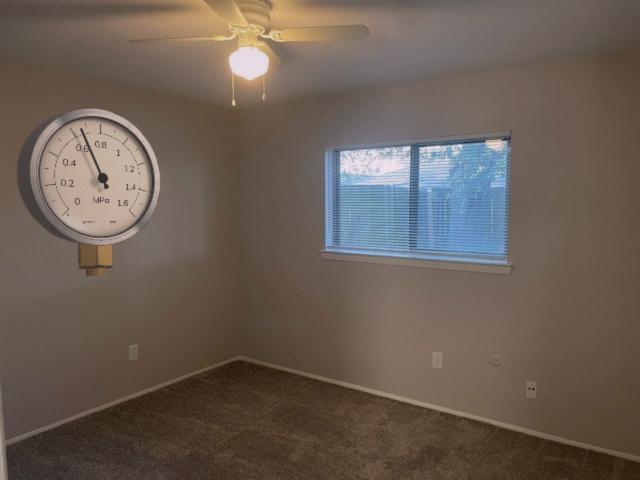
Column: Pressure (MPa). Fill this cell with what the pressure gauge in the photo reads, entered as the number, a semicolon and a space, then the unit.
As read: 0.65; MPa
